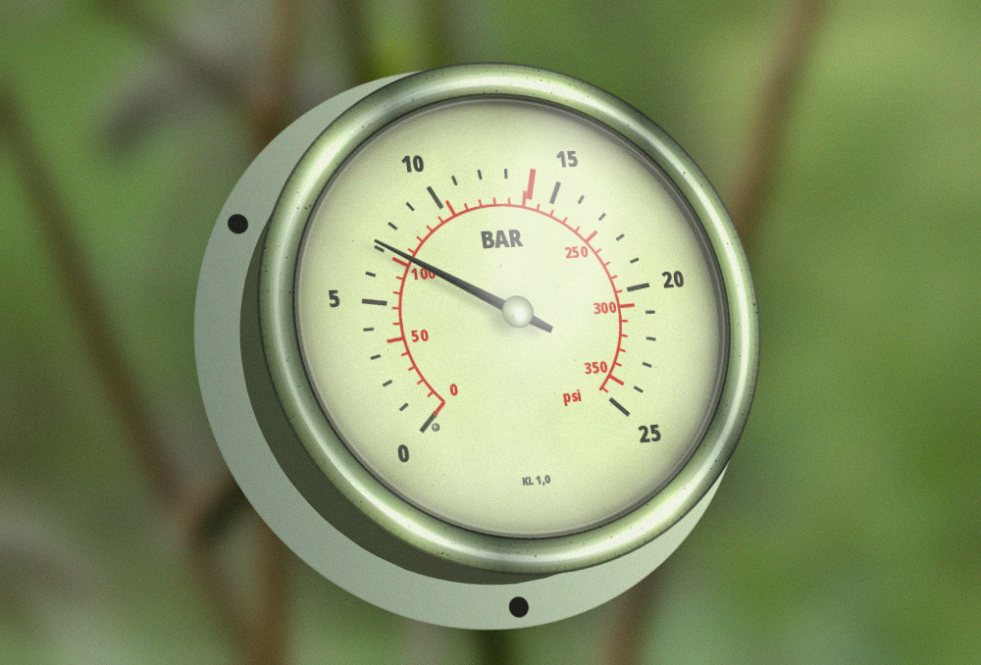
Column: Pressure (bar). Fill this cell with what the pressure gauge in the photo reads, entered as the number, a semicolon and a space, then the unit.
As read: 7; bar
